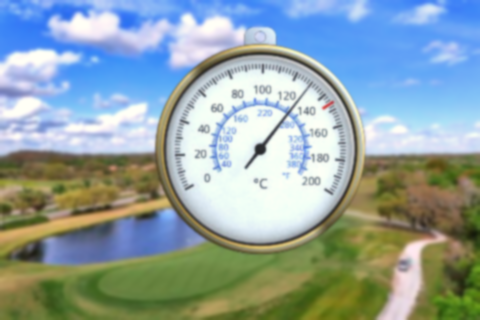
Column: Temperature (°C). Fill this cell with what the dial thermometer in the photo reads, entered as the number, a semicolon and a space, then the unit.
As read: 130; °C
